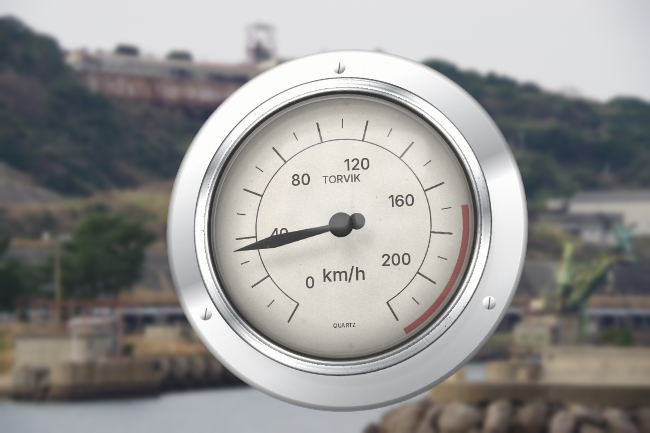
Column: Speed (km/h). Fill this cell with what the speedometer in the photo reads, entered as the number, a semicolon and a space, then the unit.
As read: 35; km/h
